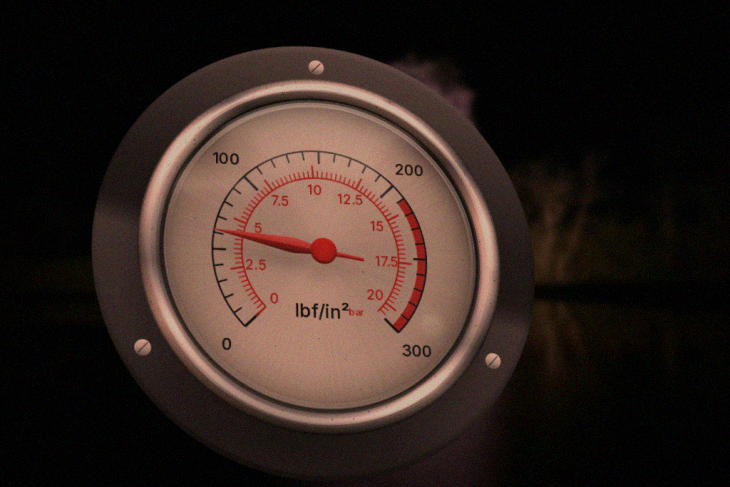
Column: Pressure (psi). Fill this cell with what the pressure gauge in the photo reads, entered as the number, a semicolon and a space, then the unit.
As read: 60; psi
